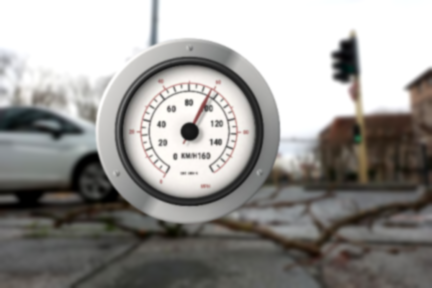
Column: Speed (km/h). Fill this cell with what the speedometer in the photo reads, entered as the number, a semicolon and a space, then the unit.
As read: 95; km/h
